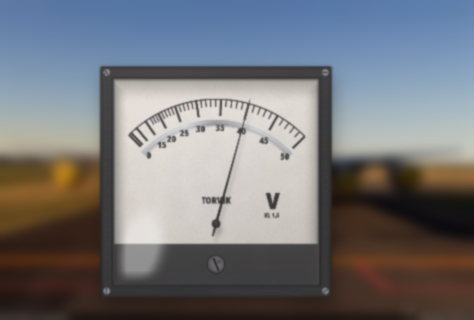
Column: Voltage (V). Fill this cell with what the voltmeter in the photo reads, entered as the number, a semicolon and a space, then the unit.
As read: 40; V
